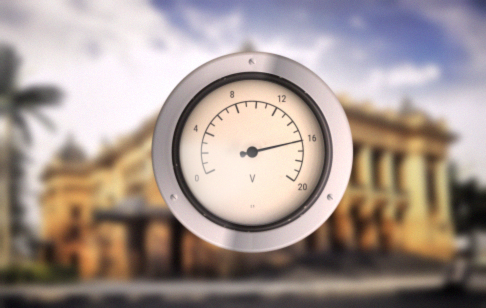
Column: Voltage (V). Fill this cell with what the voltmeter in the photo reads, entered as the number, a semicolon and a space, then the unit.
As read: 16; V
